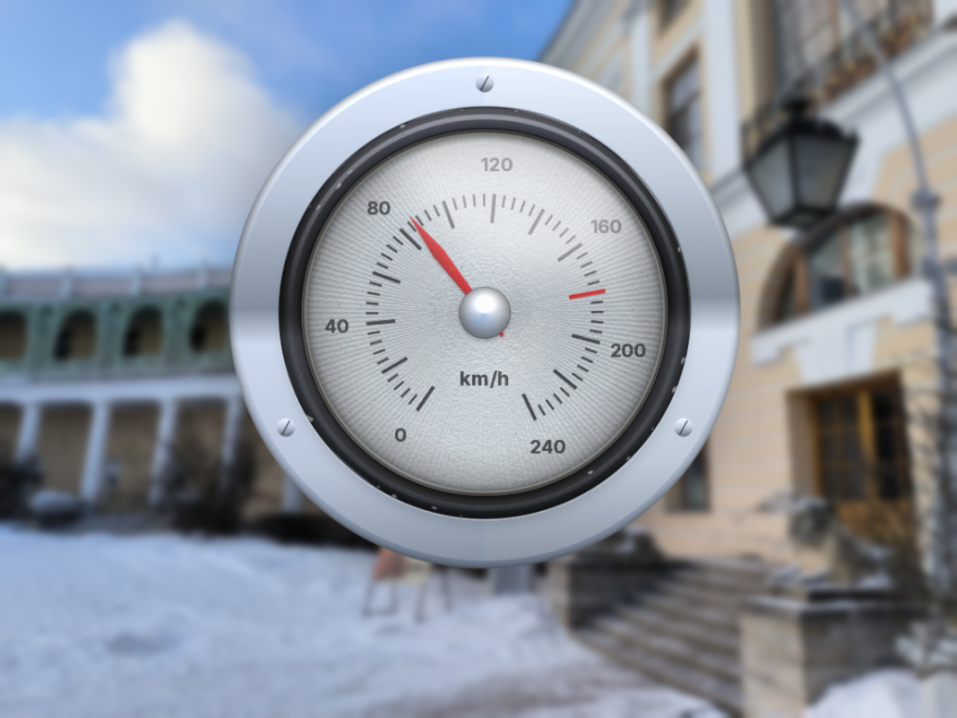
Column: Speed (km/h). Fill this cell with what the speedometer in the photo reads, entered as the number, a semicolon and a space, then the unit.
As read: 86; km/h
